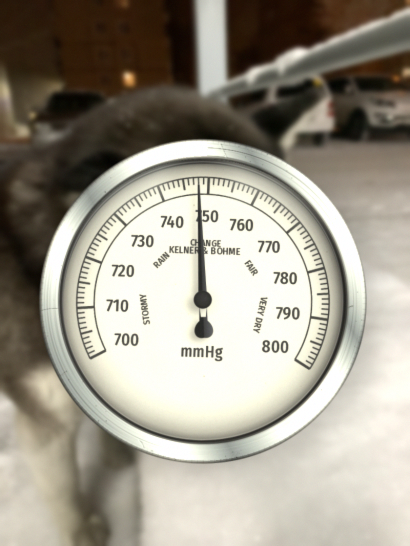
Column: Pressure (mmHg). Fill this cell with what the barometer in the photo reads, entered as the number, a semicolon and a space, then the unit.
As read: 748; mmHg
